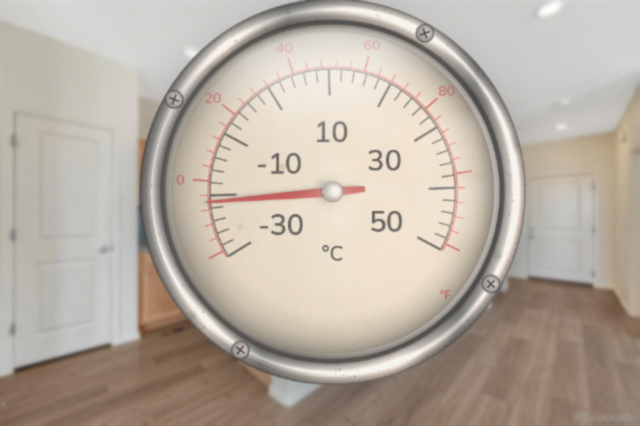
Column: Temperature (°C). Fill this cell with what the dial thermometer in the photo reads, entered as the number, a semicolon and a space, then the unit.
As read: -21; °C
